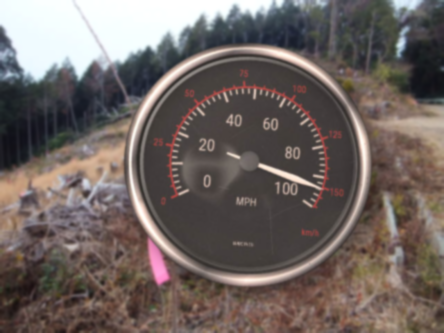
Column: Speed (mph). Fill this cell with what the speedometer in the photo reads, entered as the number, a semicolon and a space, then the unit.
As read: 94; mph
